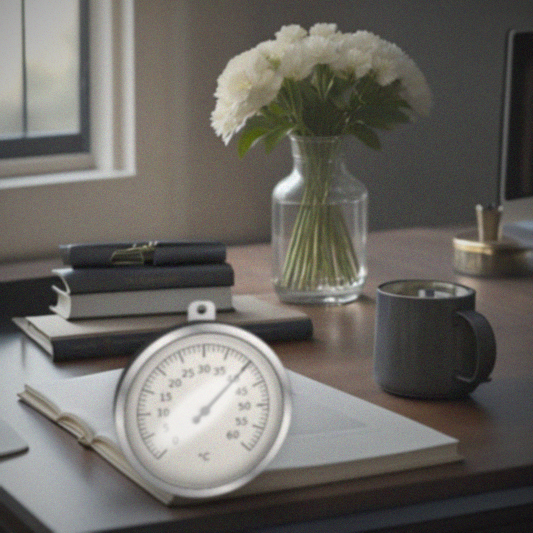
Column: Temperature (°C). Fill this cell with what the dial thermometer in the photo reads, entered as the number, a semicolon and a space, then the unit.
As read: 40; °C
